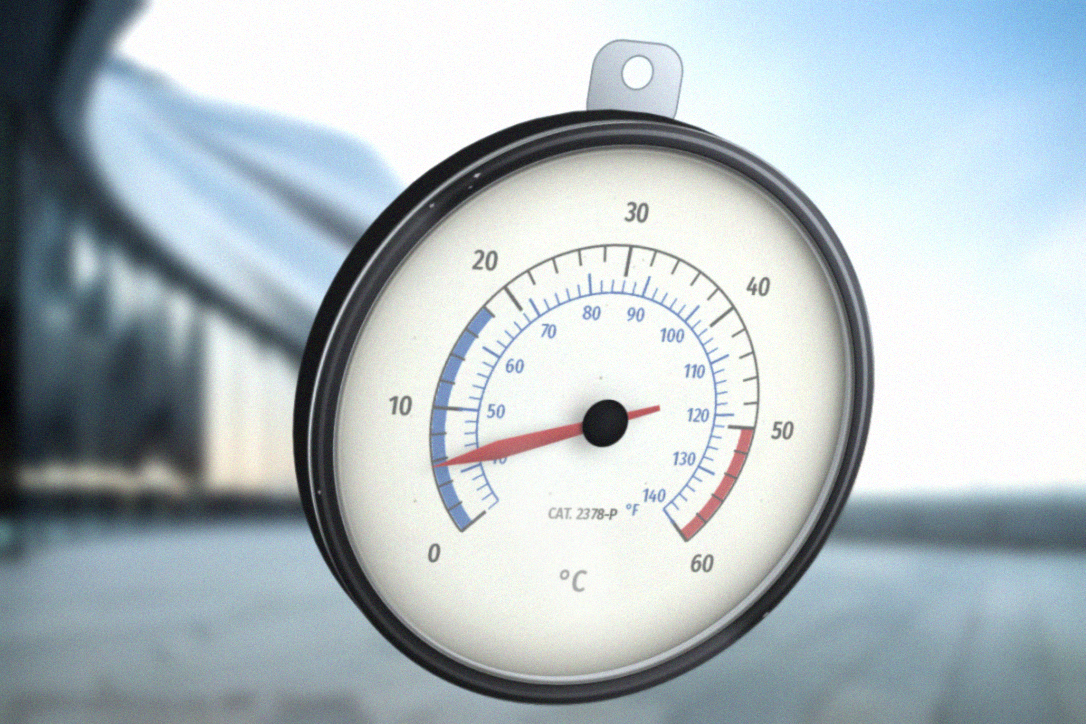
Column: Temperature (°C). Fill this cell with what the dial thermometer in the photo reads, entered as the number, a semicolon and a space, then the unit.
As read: 6; °C
